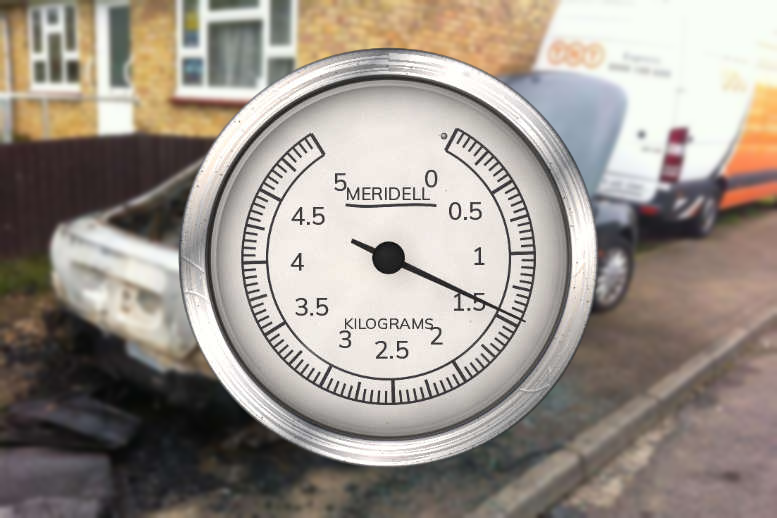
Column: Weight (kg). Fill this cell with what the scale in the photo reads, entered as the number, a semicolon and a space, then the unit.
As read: 1.45; kg
